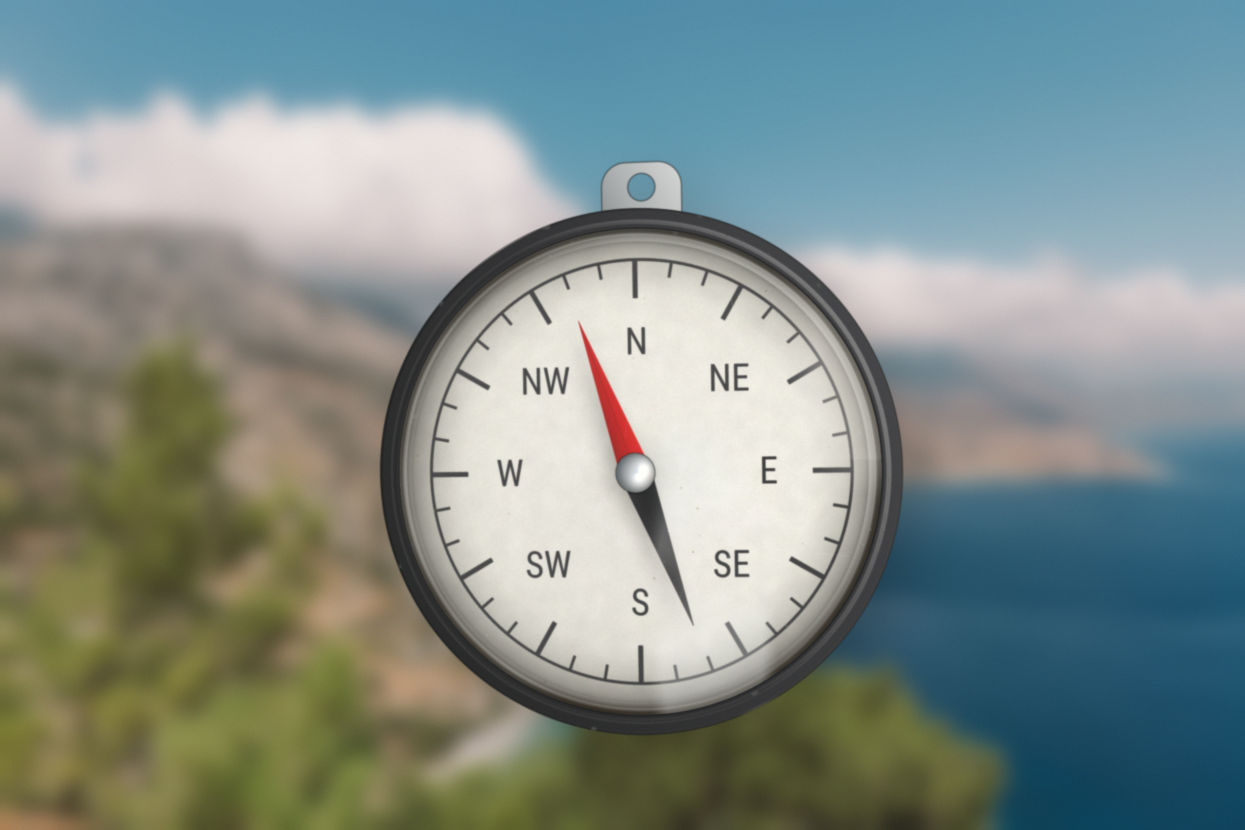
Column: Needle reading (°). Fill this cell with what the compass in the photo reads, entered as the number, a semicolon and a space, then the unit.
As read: 340; °
